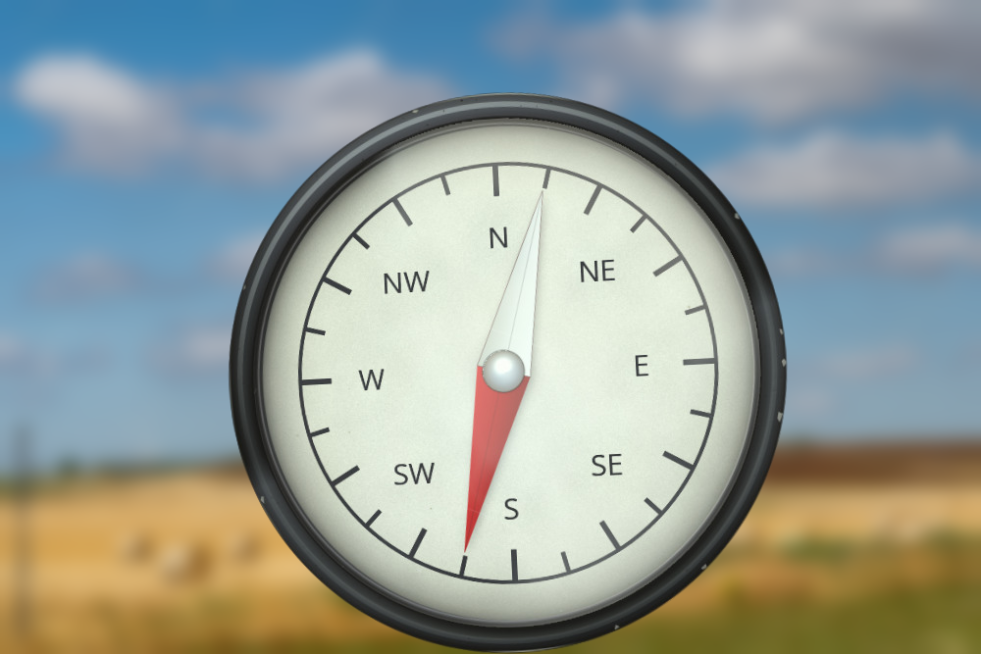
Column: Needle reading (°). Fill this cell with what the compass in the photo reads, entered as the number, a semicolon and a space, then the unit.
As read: 195; °
